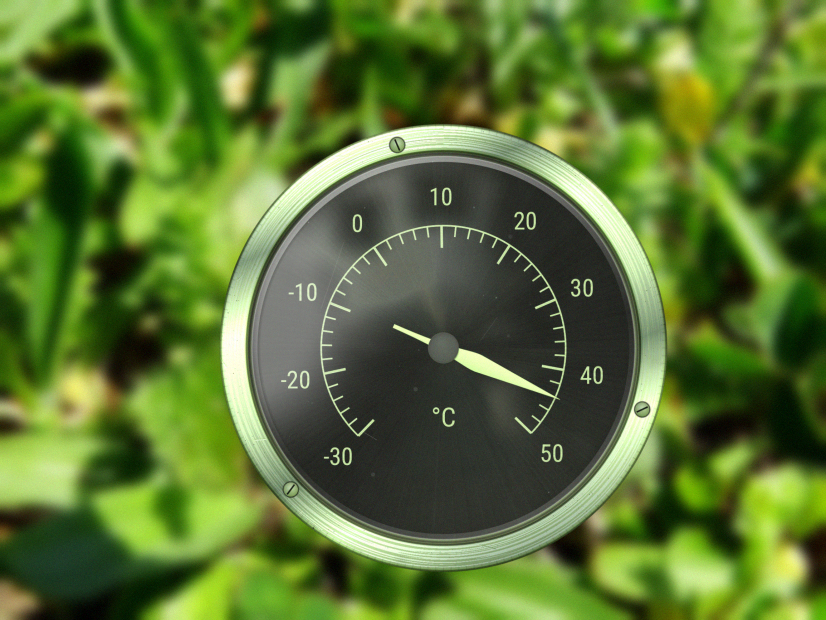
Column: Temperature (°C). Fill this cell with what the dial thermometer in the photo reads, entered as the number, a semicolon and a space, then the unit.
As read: 44; °C
